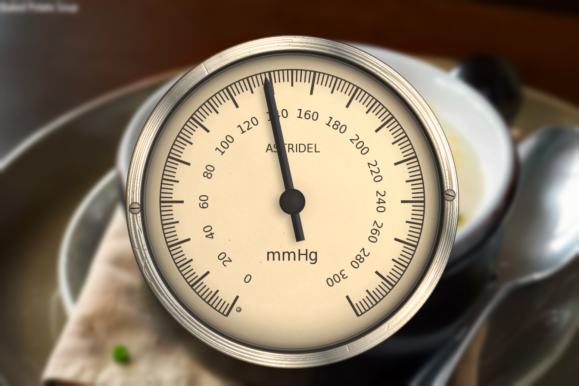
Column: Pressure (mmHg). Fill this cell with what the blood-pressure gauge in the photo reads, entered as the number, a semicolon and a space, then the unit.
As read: 138; mmHg
